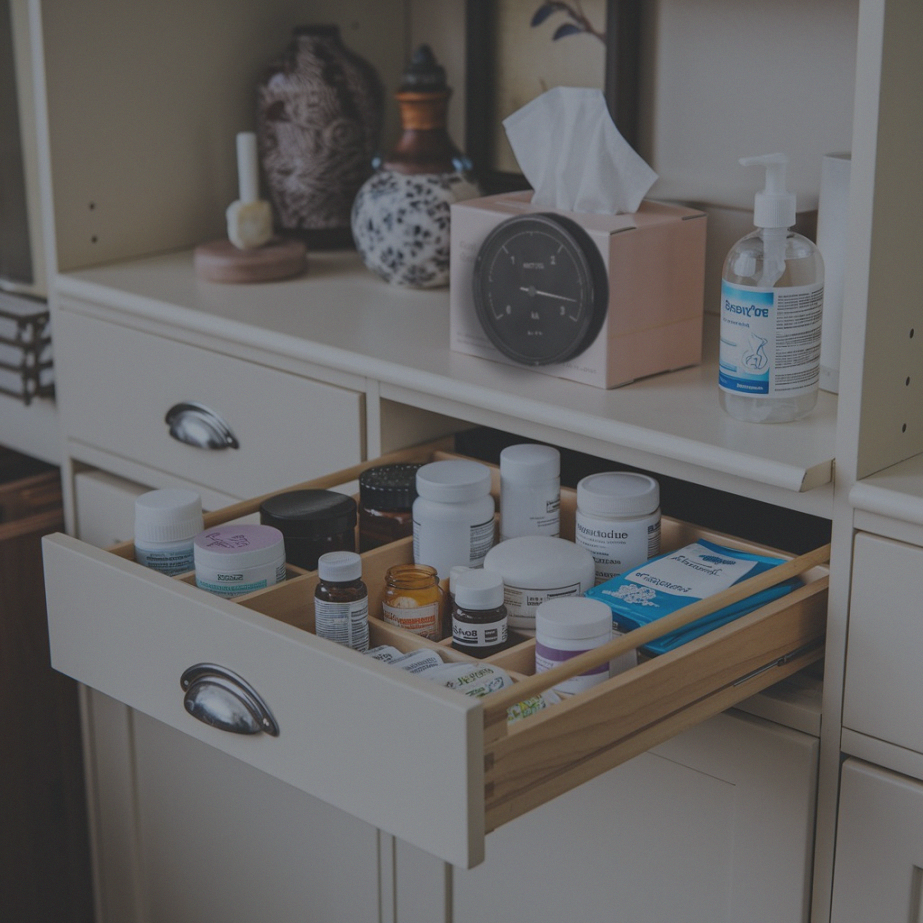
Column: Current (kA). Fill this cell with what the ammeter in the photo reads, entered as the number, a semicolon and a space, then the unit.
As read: 2.75; kA
